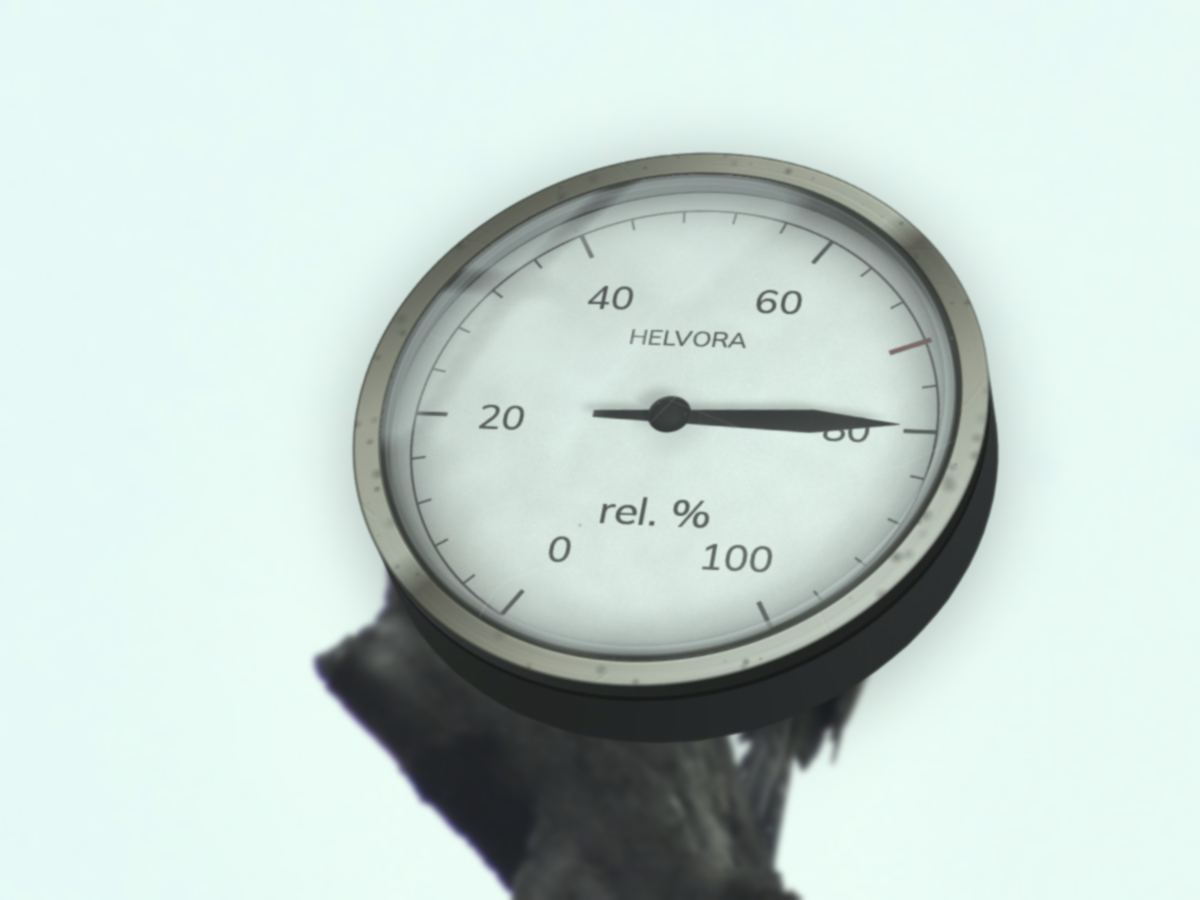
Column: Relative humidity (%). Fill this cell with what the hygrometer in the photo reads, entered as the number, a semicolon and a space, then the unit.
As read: 80; %
